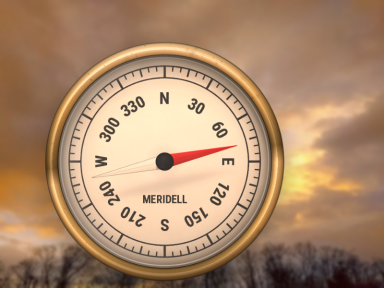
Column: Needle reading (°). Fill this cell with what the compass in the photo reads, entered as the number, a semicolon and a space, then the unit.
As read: 77.5; °
